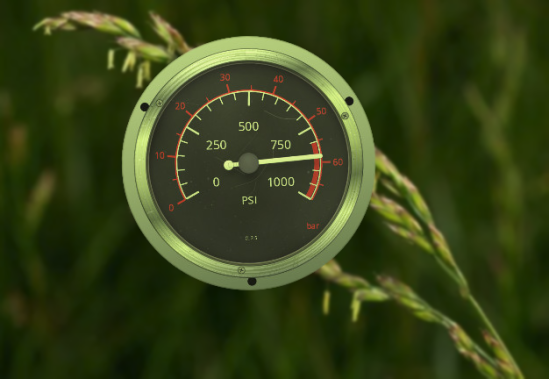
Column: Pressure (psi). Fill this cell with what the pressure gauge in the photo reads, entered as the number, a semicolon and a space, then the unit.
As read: 850; psi
